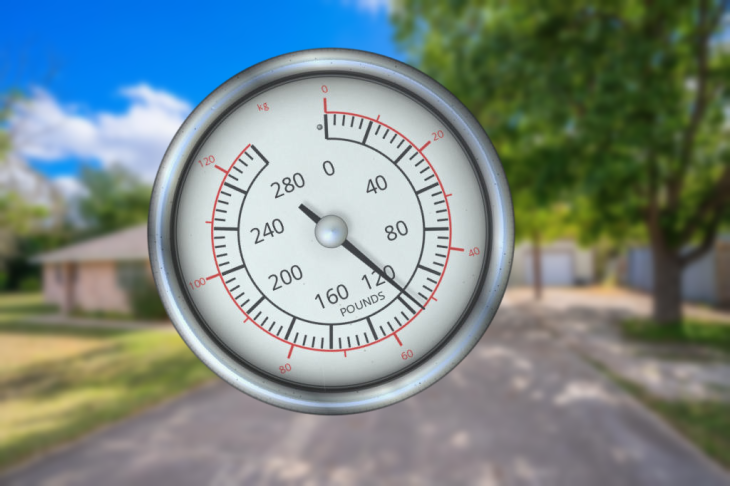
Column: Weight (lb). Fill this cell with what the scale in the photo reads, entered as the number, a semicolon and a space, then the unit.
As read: 116; lb
